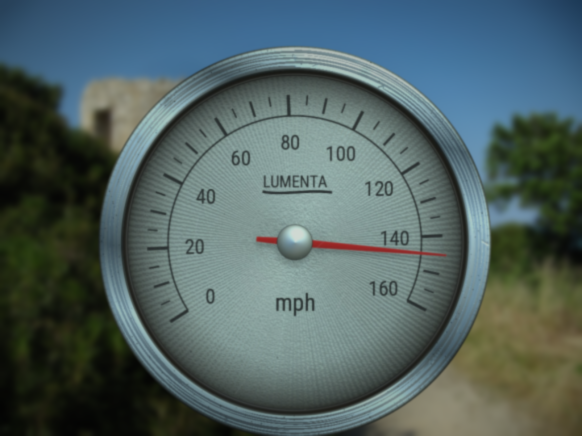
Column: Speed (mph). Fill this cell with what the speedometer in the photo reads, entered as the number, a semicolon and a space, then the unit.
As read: 145; mph
